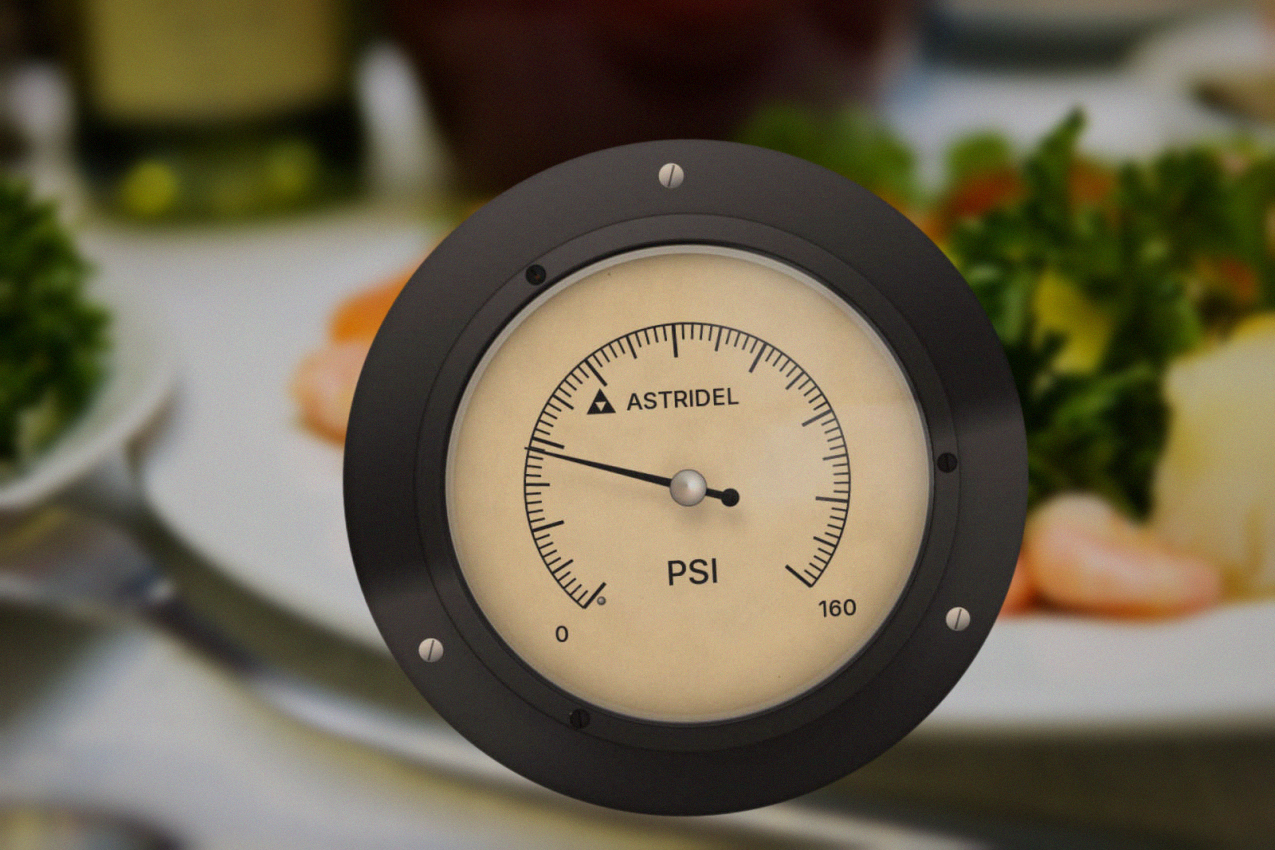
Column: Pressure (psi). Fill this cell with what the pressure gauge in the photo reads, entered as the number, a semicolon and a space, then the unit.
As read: 38; psi
